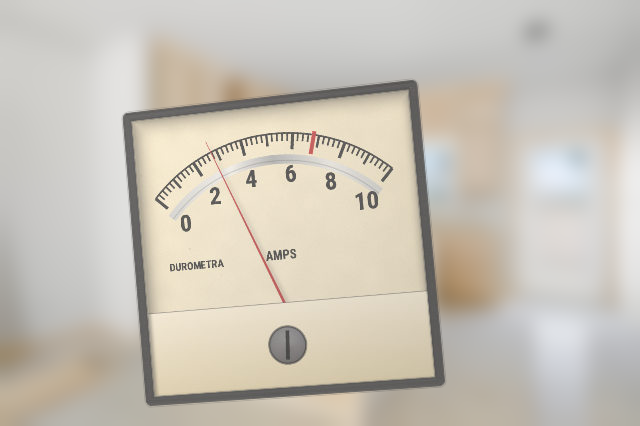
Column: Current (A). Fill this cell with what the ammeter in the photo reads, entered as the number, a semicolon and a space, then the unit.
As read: 2.8; A
